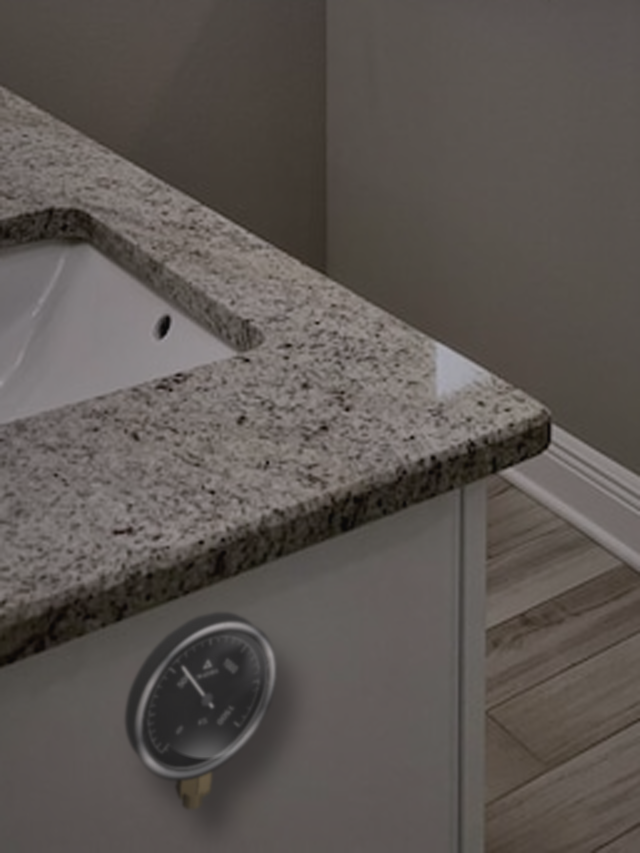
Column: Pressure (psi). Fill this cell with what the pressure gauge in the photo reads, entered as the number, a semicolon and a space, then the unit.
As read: 550; psi
